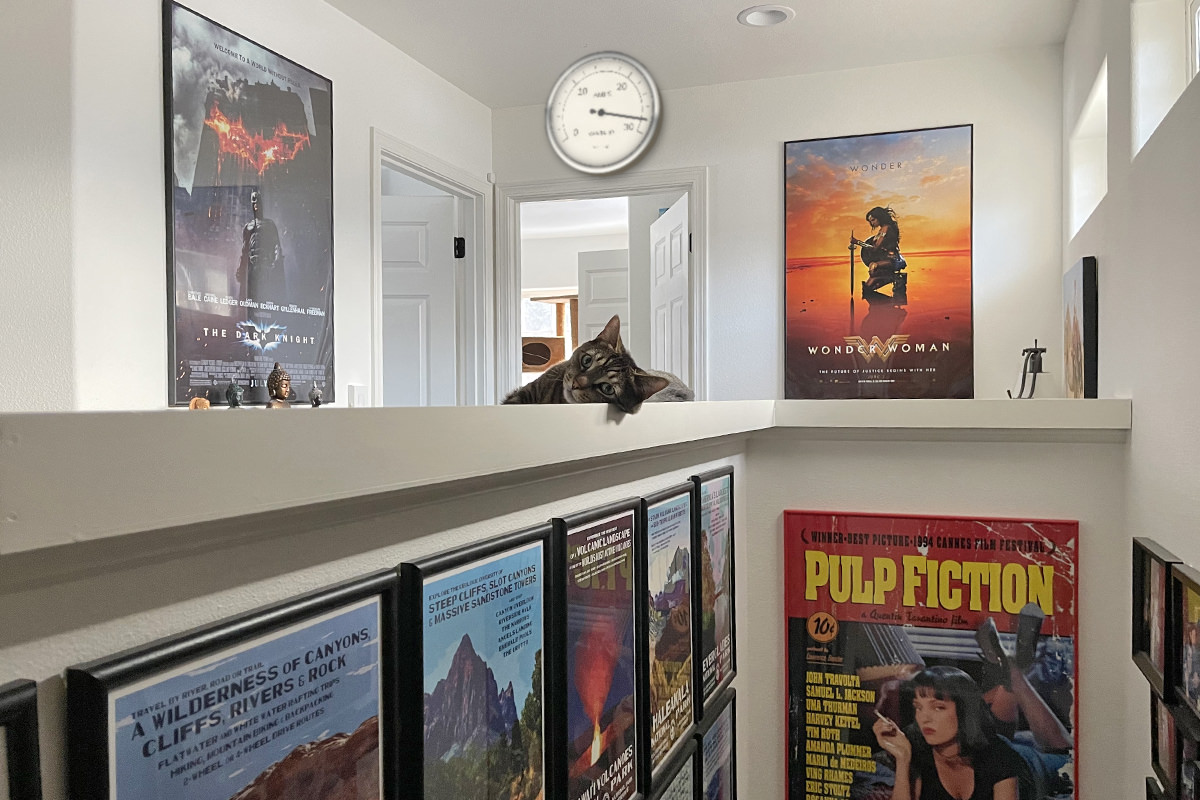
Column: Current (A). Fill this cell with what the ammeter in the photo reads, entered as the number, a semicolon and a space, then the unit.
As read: 28; A
